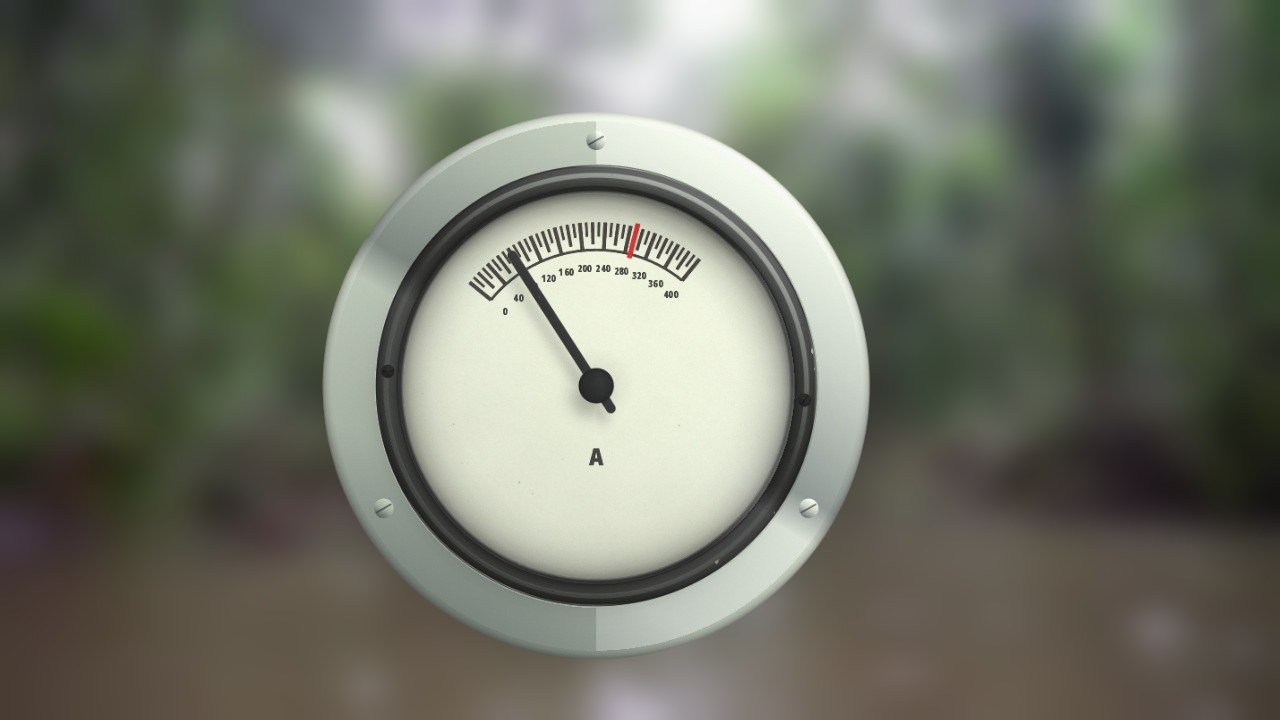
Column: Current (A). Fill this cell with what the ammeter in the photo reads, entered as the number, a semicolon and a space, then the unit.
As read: 80; A
